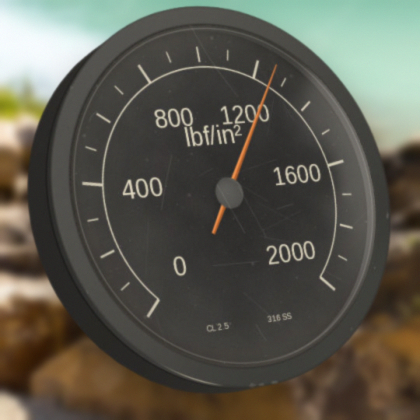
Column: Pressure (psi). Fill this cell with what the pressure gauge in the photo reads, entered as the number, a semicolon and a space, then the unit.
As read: 1250; psi
